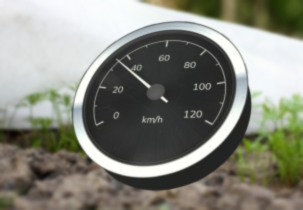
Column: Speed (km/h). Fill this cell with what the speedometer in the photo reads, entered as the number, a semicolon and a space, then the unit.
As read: 35; km/h
